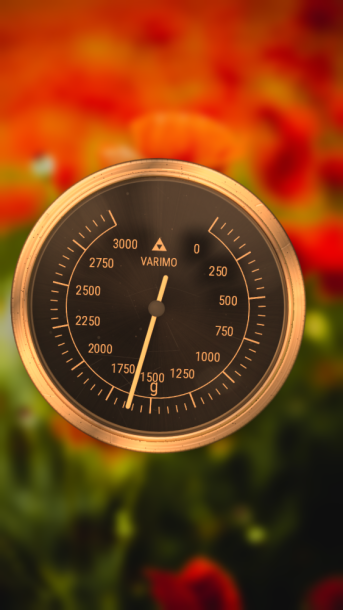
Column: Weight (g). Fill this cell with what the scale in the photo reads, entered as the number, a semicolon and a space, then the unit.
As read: 1625; g
